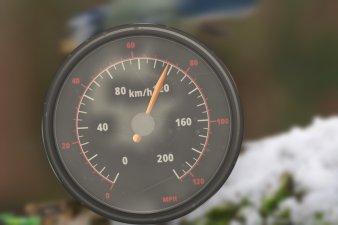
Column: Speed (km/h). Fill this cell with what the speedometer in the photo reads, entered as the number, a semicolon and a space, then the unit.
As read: 117.5; km/h
